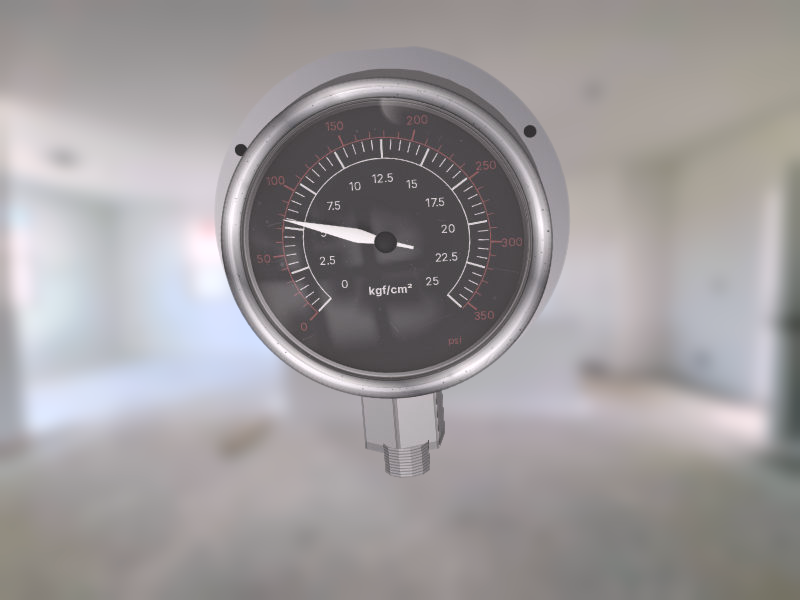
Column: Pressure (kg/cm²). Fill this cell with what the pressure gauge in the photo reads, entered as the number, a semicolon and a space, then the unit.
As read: 5.5; kg/cm²
